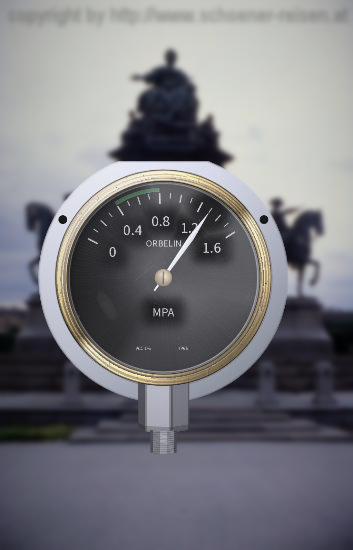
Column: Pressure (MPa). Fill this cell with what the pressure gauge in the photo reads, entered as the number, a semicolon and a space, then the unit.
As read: 1.3; MPa
